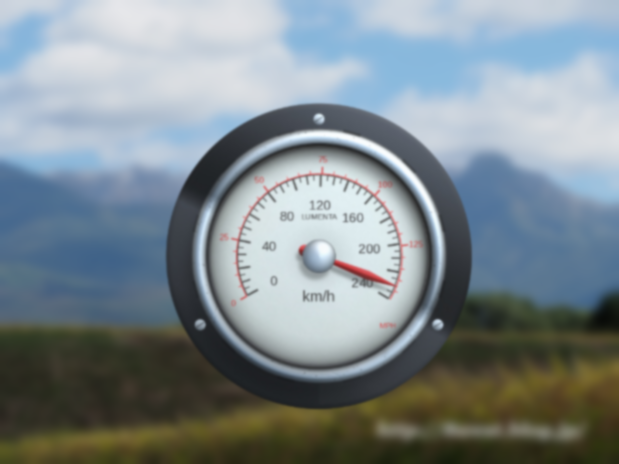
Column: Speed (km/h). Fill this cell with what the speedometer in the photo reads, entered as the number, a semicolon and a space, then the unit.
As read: 230; km/h
